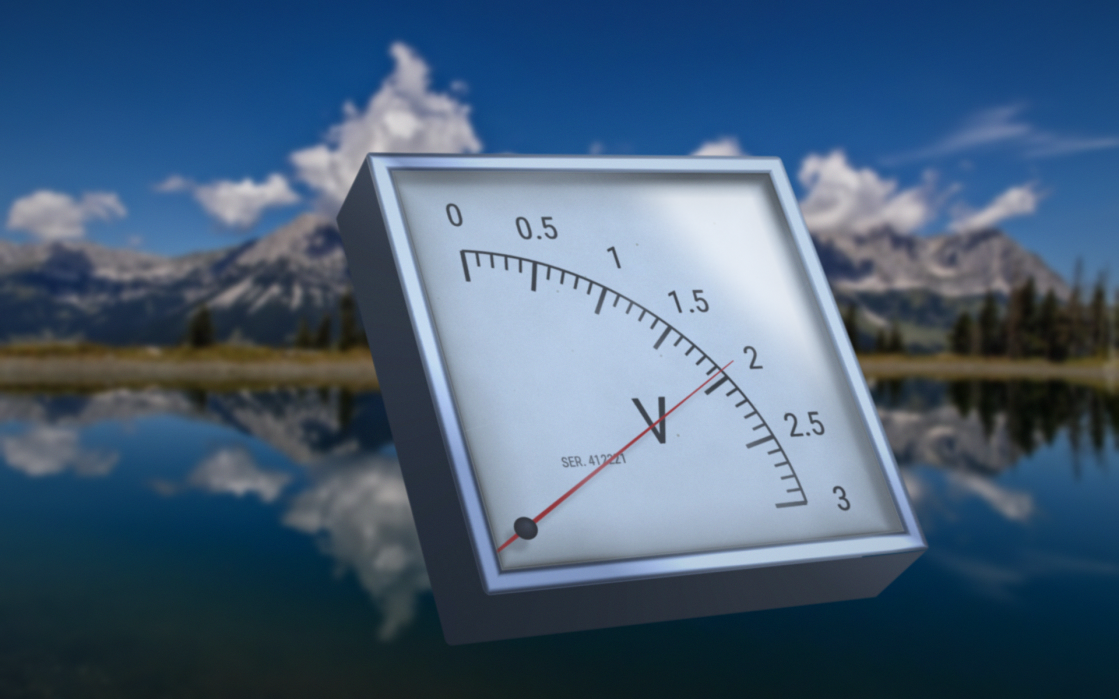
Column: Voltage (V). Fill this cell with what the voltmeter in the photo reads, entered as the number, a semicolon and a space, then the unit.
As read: 1.95; V
